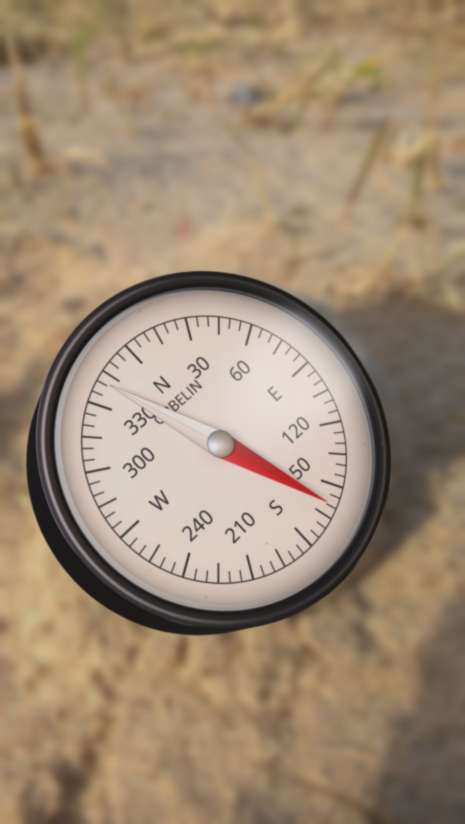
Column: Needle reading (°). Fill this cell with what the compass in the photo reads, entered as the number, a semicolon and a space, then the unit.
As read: 160; °
